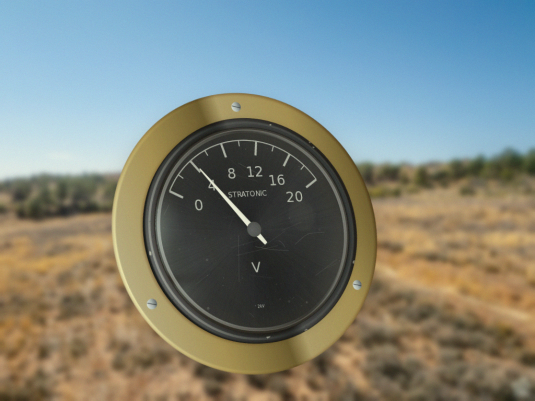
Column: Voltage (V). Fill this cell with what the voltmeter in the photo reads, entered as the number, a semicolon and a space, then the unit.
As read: 4; V
